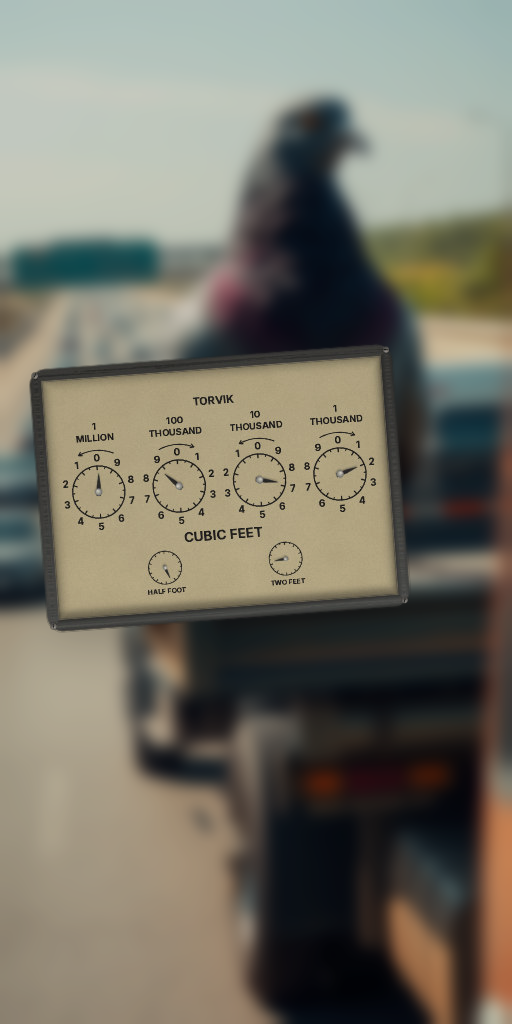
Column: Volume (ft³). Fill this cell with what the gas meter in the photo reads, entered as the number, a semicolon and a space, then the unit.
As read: 987200; ft³
